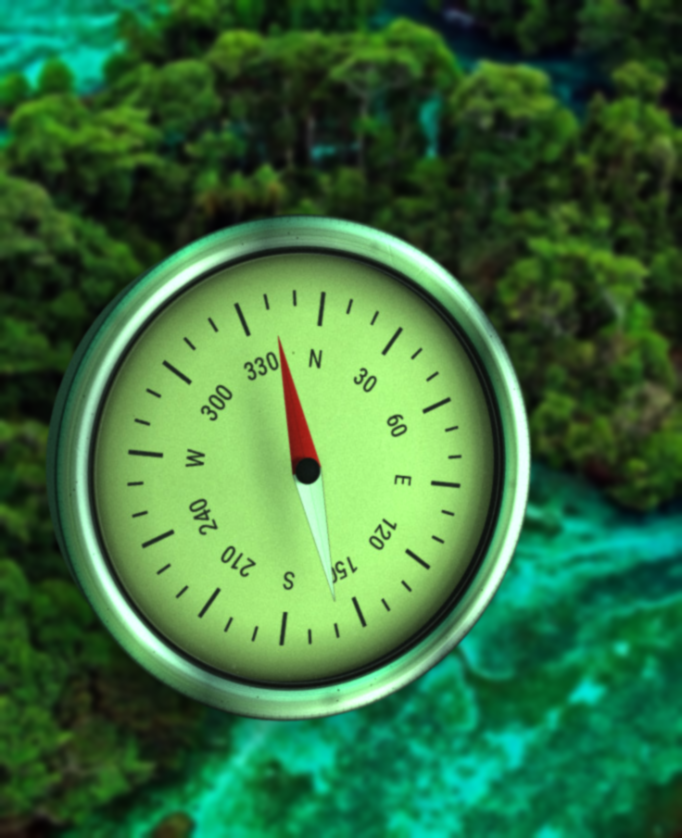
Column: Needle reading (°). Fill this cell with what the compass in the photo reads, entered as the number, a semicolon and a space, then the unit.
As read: 340; °
